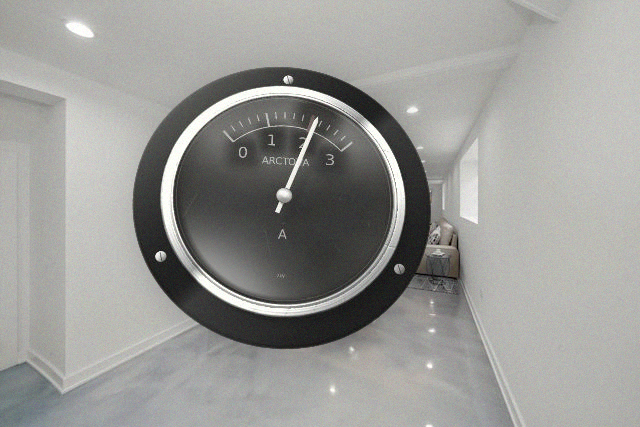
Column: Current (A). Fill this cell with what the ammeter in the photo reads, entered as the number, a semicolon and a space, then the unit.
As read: 2.1; A
